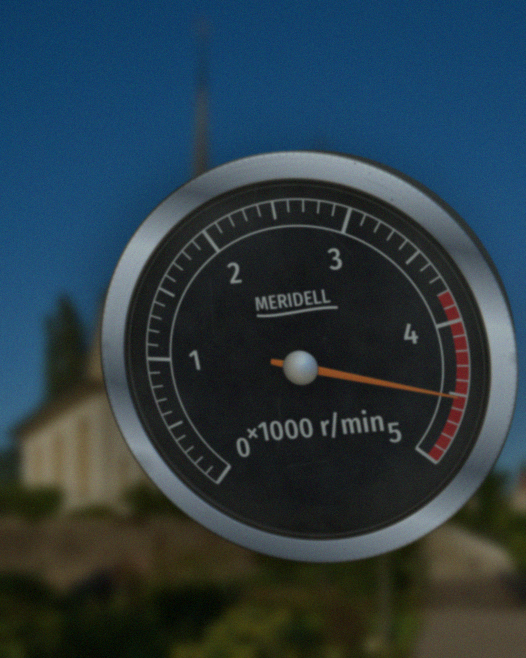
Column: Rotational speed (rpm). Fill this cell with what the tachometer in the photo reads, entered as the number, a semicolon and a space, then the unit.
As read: 4500; rpm
